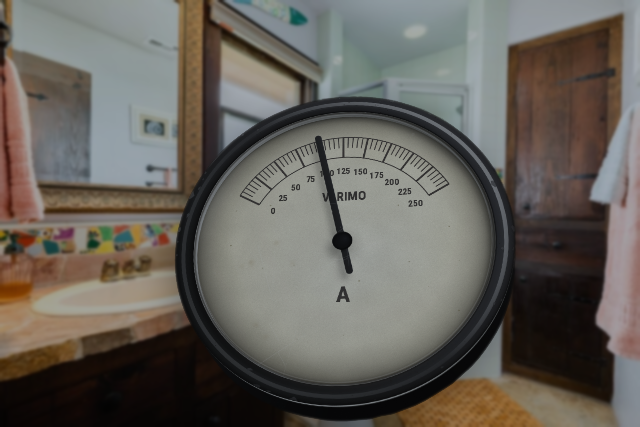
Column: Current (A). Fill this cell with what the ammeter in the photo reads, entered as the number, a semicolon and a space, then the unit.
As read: 100; A
